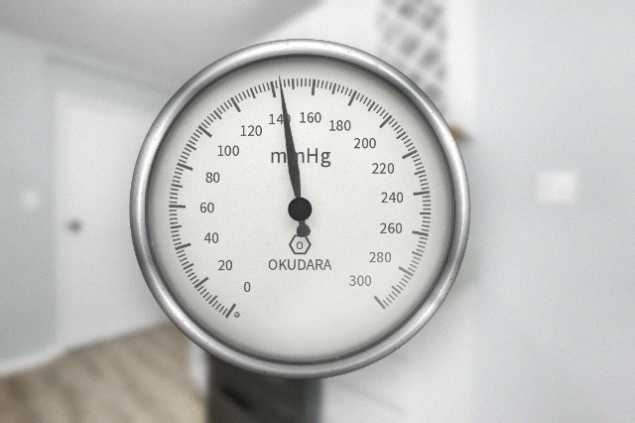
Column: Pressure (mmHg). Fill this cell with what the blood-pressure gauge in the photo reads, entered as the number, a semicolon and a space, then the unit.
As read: 144; mmHg
